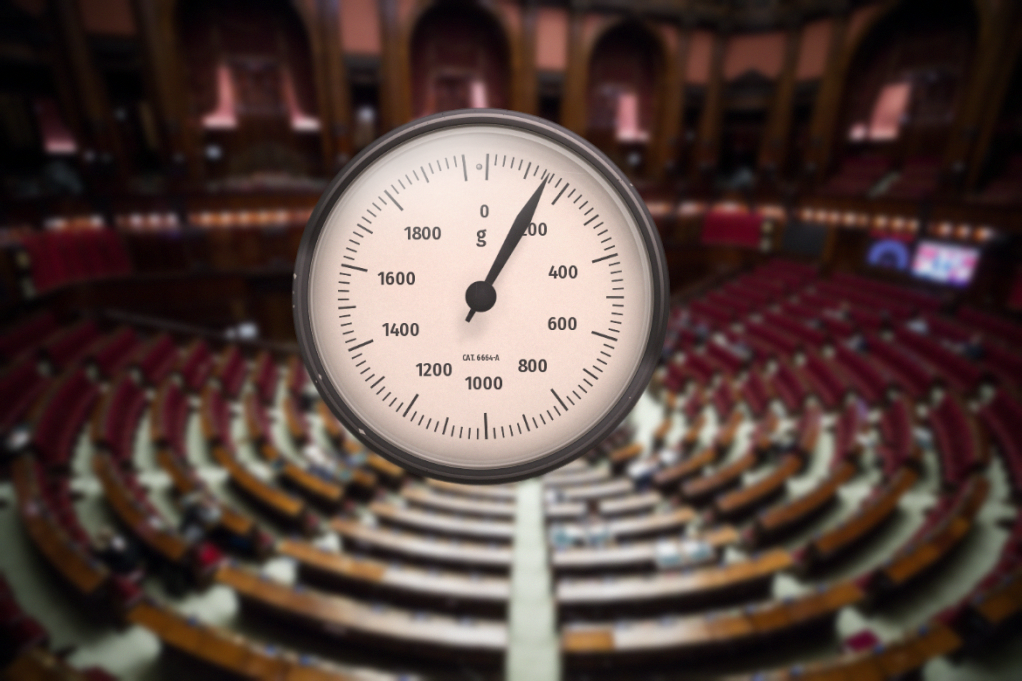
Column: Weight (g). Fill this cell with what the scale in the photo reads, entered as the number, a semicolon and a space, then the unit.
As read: 150; g
